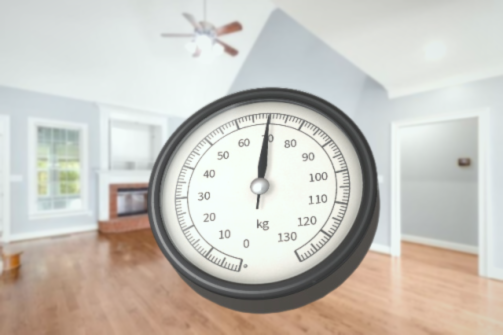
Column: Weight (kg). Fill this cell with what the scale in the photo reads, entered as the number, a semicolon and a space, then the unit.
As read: 70; kg
